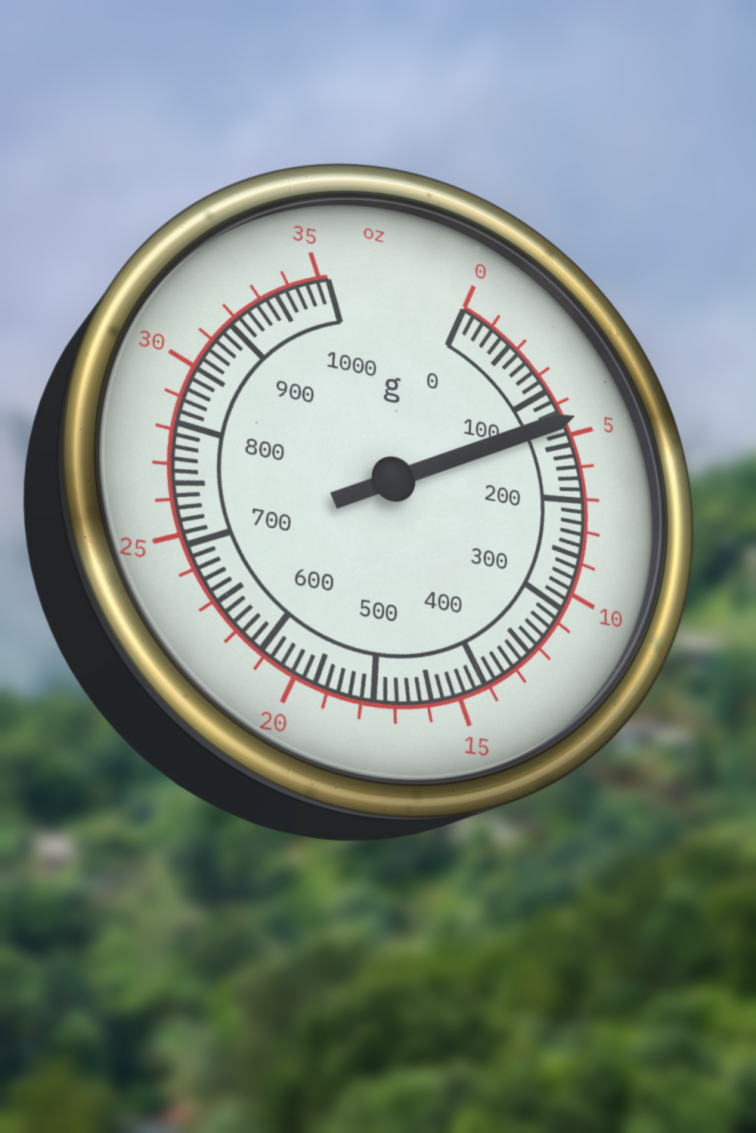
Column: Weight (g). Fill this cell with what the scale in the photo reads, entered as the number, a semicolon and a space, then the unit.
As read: 130; g
